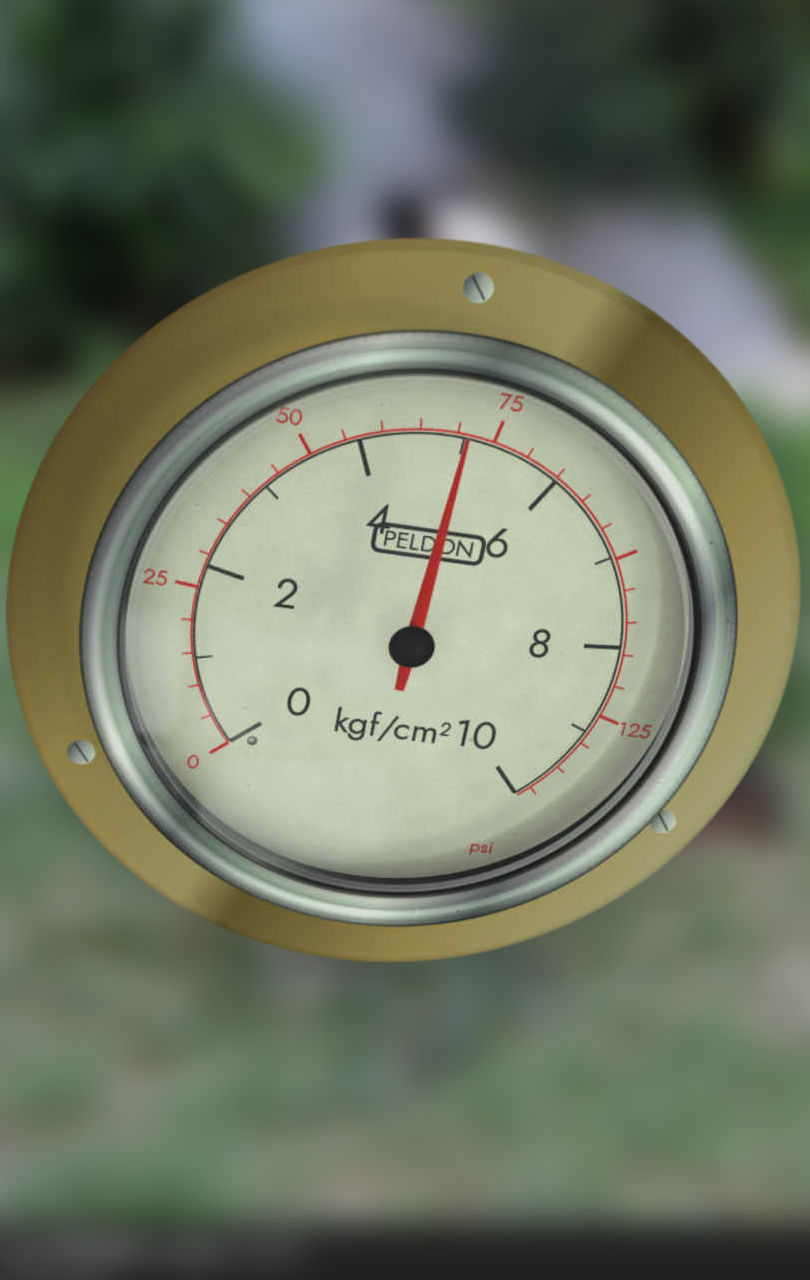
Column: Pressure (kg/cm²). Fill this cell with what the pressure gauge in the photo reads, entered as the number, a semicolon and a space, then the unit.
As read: 5; kg/cm²
